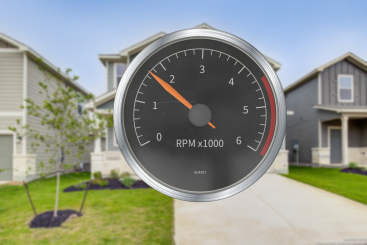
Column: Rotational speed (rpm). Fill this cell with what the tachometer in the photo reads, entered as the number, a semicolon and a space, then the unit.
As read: 1700; rpm
